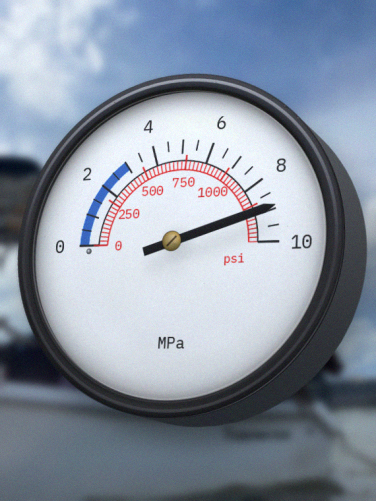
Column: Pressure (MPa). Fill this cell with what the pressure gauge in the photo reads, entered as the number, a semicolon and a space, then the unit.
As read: 9; MPa
